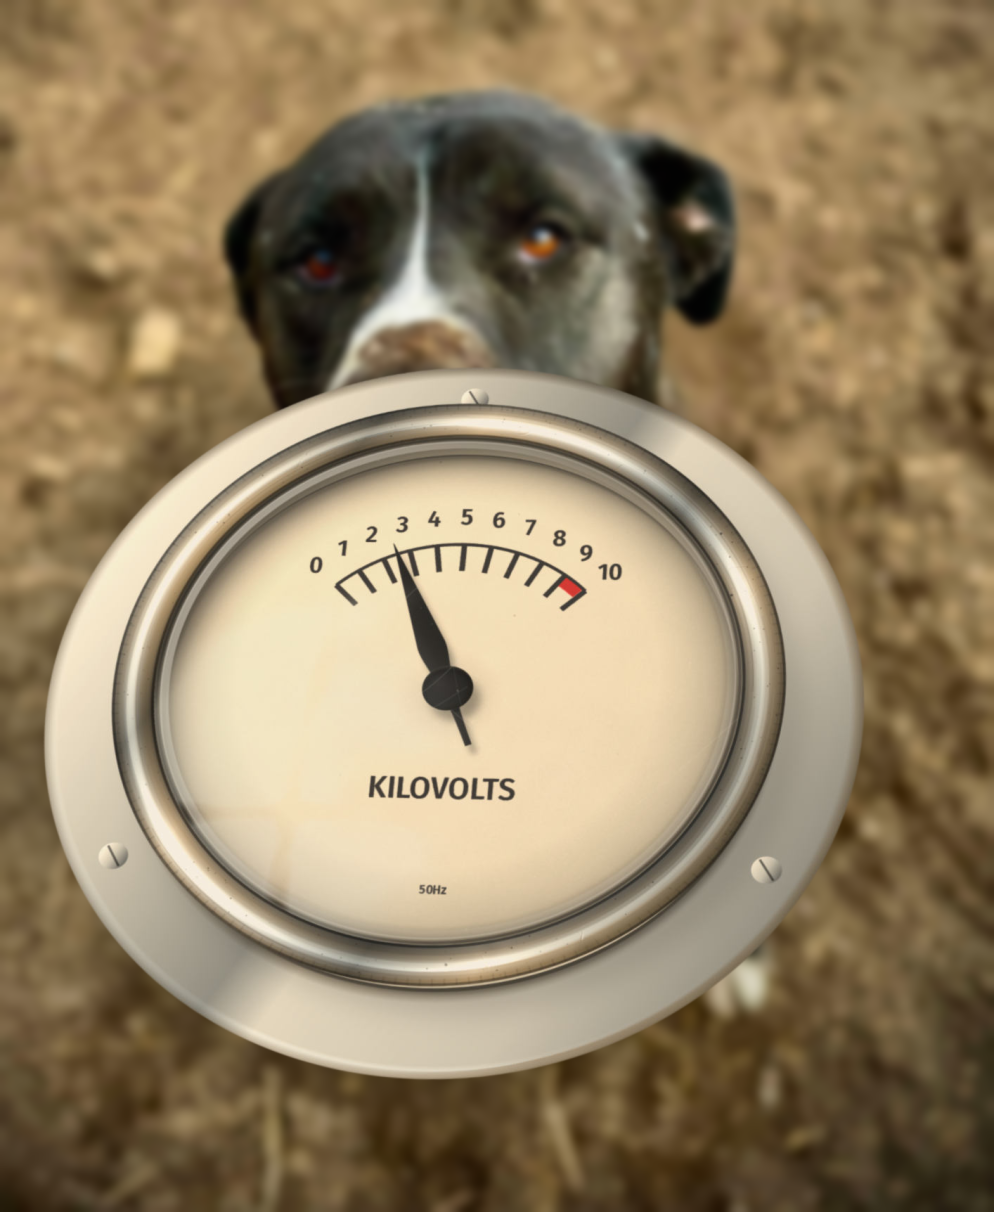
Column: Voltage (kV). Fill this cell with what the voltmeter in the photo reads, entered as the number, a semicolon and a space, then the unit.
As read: 2.5; kV
